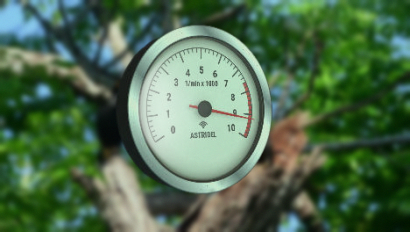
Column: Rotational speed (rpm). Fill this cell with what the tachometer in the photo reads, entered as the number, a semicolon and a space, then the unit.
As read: 9200; rpm
